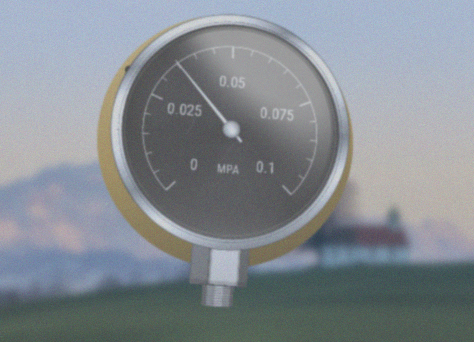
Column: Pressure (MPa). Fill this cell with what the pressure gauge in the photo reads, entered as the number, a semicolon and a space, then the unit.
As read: 0.035; MPa
